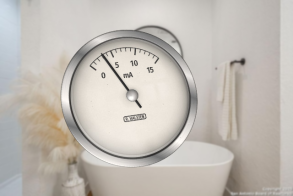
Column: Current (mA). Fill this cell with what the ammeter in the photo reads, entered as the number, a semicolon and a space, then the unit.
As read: 3; mA
